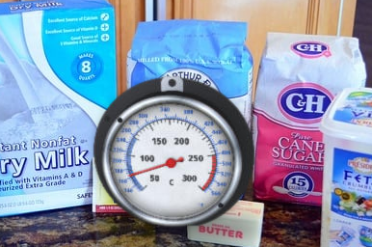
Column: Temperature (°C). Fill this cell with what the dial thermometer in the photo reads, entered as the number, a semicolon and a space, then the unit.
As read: 75; °C
